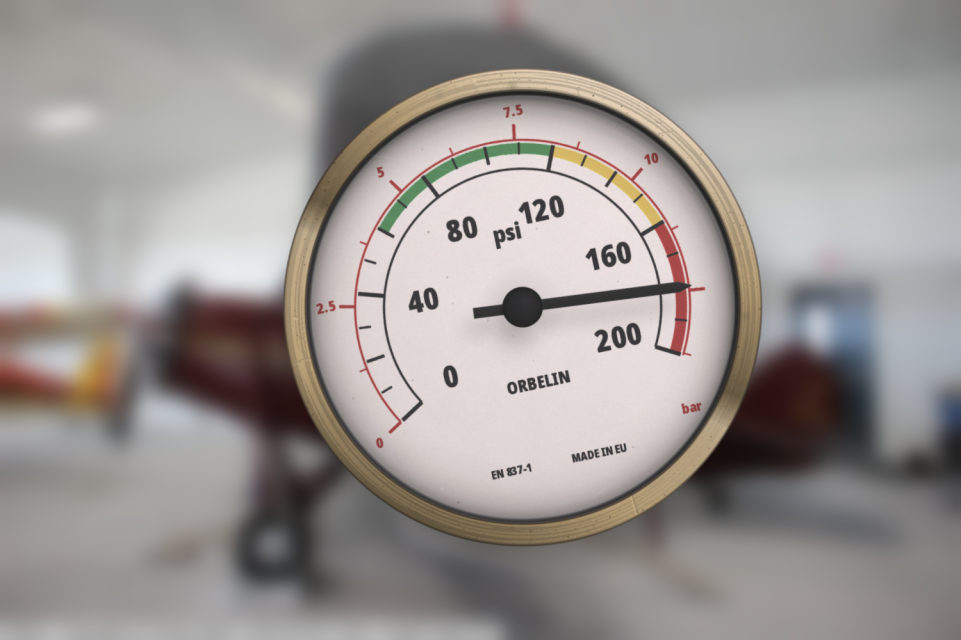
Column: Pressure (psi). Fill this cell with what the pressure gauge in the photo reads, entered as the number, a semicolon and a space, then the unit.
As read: 180; psi
